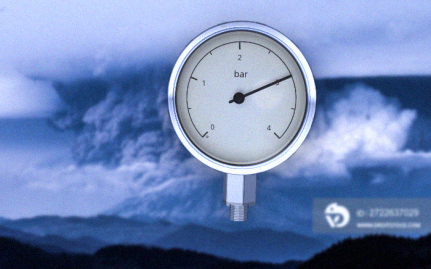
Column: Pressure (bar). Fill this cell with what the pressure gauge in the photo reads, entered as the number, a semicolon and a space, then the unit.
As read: 3; bar
